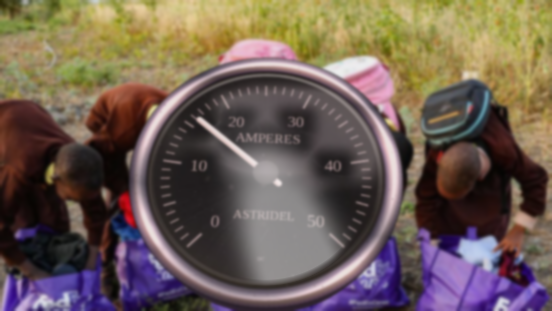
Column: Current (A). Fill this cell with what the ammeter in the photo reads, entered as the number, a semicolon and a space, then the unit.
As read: 16; A
